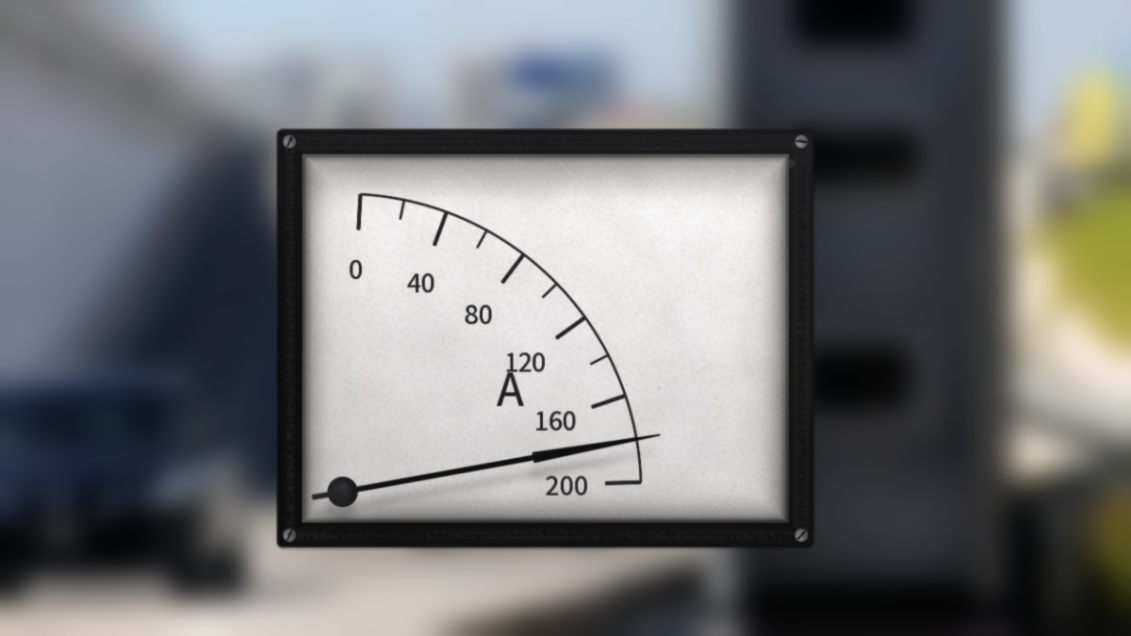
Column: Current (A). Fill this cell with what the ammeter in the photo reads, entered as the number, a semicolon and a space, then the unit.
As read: 180; A
